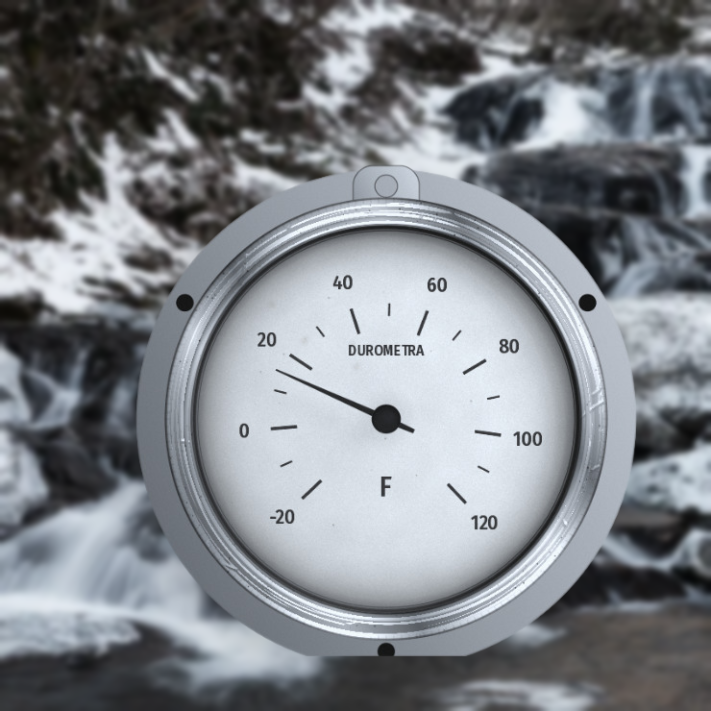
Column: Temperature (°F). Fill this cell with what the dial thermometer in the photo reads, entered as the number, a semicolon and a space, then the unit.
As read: 15; °F
